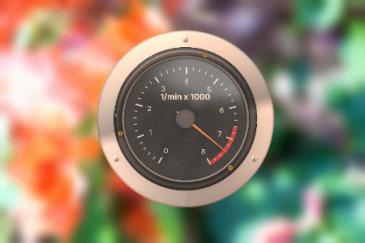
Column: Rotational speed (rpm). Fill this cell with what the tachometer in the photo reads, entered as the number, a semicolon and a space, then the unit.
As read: 7400; rpm
